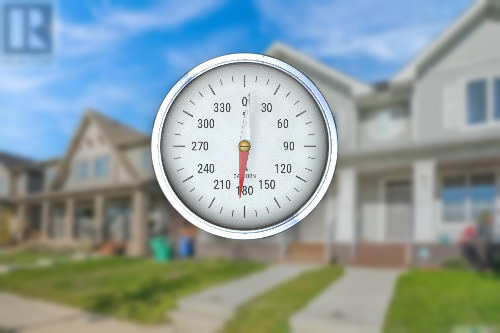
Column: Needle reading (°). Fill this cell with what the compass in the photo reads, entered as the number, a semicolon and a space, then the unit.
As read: 185; °
